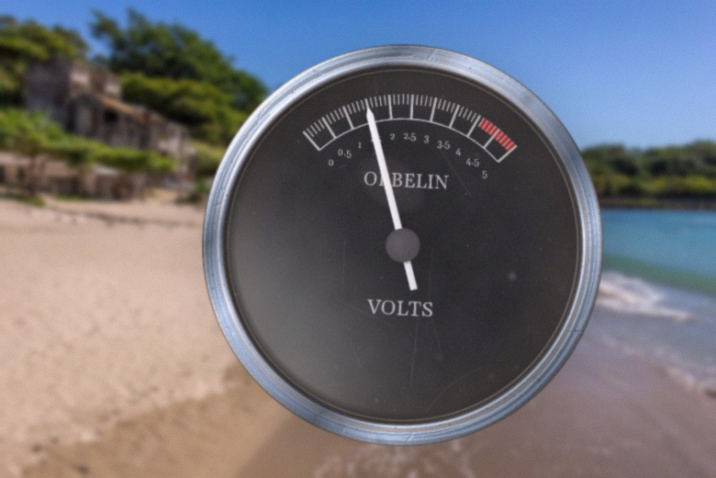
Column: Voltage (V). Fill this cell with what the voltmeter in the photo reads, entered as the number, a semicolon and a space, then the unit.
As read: 1.5; V
